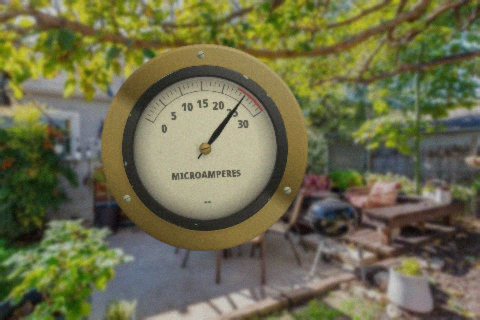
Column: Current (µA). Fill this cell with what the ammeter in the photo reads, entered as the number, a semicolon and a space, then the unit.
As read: 25; µA
